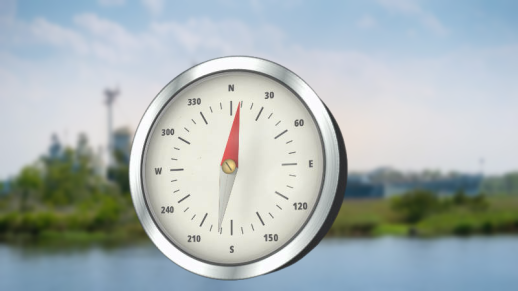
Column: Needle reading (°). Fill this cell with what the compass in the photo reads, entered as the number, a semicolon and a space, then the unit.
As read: 10; °
